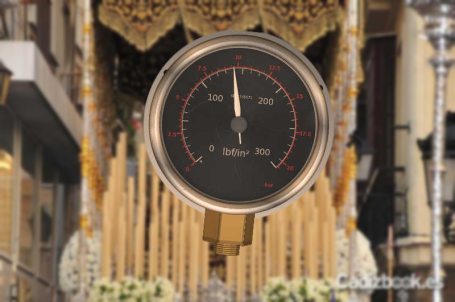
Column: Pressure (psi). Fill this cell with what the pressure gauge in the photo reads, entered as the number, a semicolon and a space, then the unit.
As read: 140; psi
